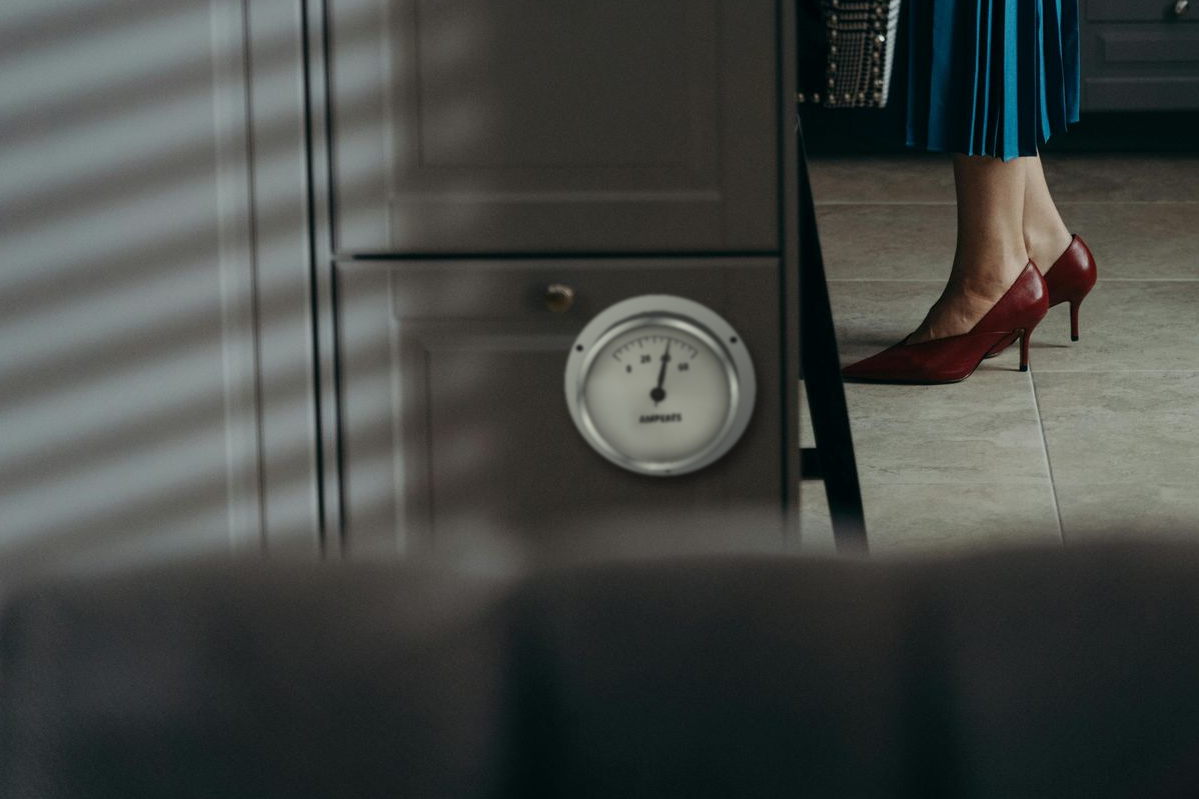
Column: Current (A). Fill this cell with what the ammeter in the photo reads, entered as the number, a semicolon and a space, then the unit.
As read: 40; A
